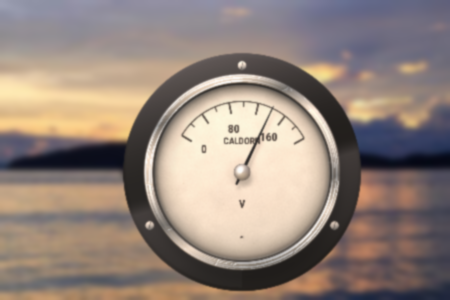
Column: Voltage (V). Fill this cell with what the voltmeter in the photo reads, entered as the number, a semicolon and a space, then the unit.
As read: 140; V
